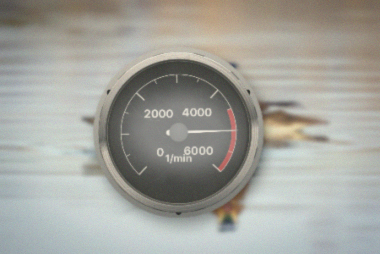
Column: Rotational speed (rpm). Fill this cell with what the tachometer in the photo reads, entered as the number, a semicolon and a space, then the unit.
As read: 5000; rpm
